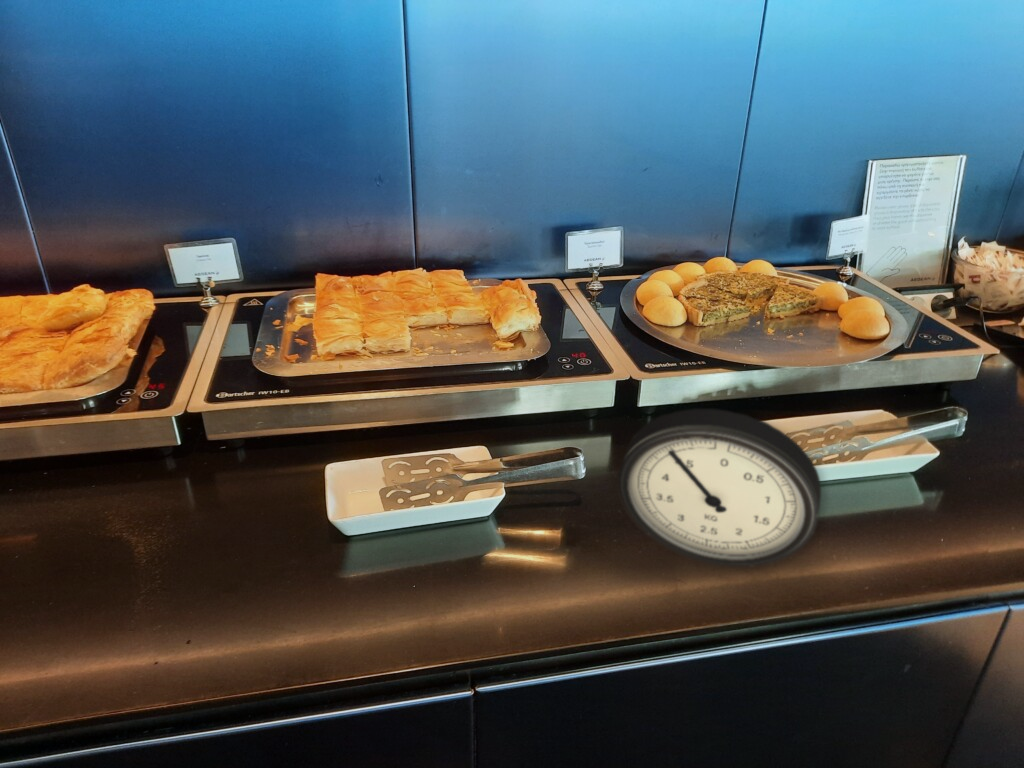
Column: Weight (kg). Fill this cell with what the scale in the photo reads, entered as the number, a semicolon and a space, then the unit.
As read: 4.5; kg
